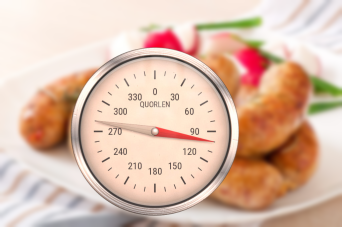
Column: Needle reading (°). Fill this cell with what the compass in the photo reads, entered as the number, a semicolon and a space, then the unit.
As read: 100; °
